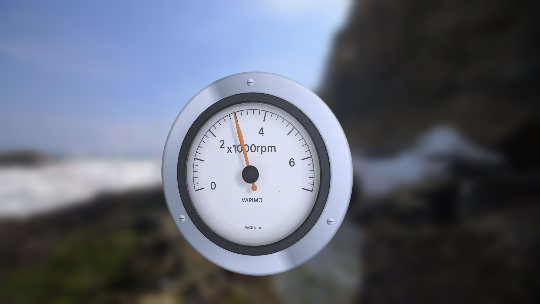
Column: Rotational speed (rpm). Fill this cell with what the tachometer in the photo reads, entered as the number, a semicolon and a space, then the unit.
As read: 3000; rpm
